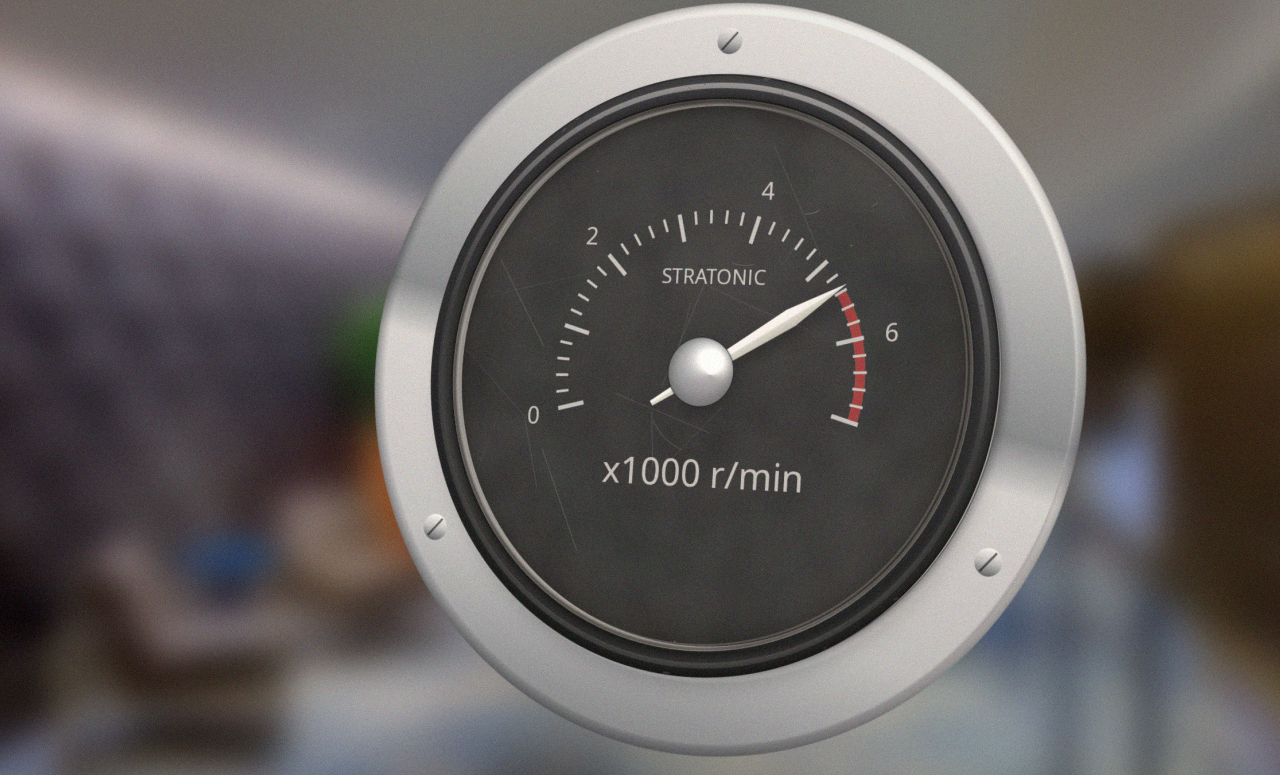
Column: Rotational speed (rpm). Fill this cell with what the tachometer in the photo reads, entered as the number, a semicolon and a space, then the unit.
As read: 5400; rpm
